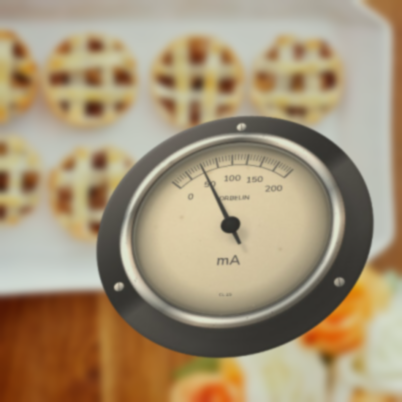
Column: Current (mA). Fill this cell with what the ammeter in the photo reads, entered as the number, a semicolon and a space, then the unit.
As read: 50; mA
